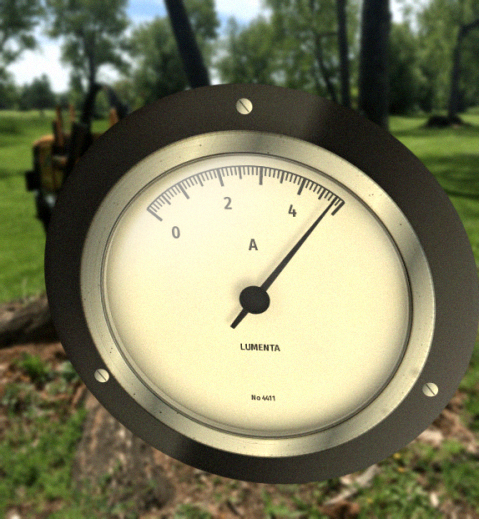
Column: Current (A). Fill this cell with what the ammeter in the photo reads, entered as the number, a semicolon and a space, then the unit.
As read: 4.8; A
